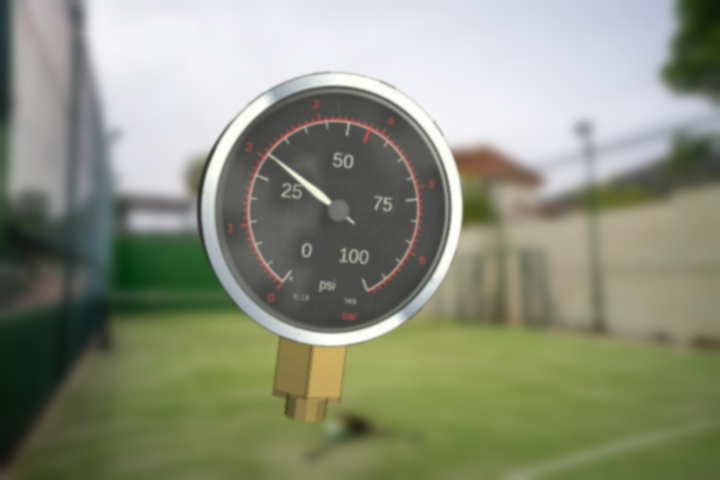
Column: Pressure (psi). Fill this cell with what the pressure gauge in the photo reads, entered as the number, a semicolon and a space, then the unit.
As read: 30; psi
